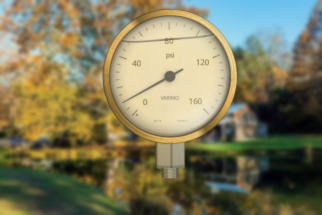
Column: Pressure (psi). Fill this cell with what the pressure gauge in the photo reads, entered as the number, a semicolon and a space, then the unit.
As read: 10; psi
